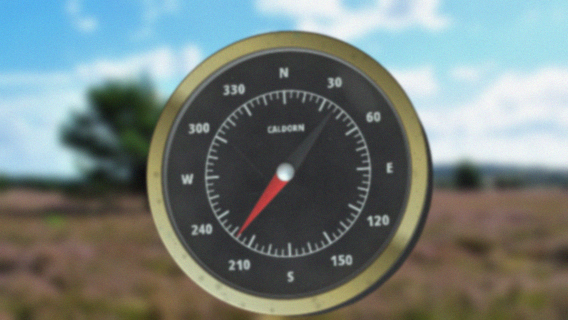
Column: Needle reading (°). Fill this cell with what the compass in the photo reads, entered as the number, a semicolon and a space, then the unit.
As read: 220; °
